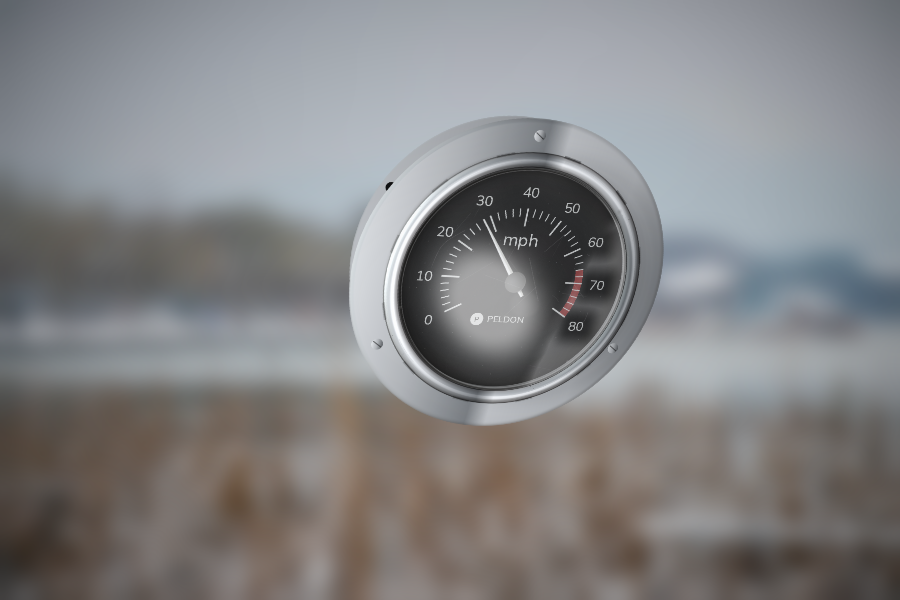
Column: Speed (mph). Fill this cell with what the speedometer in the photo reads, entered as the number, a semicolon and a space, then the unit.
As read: 28; mph
